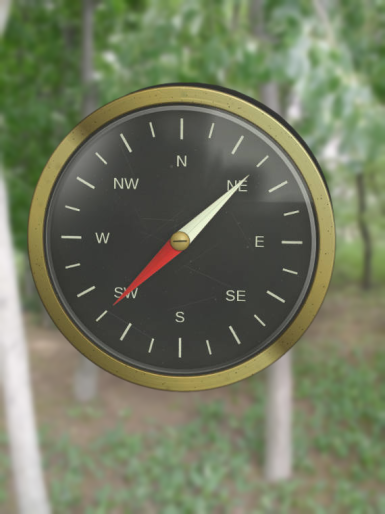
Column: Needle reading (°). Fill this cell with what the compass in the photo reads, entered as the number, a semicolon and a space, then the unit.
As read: 225; °
